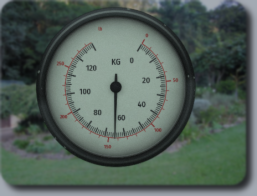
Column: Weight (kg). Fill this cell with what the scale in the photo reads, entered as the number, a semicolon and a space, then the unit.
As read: 65; kg
